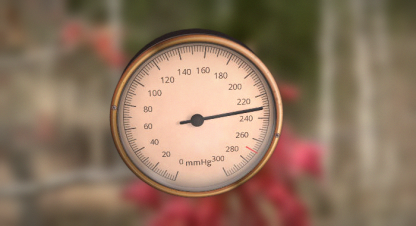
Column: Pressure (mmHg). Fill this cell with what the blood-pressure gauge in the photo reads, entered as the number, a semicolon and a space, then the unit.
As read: 230; mmHg
